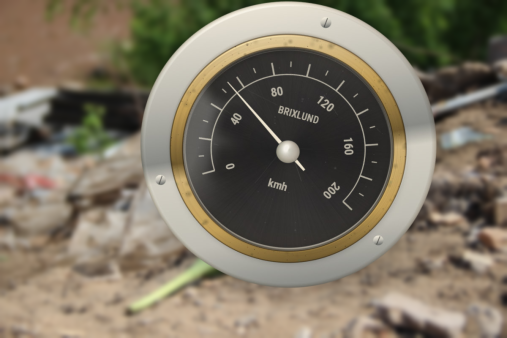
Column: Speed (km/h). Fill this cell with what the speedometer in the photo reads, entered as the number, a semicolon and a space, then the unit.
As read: 55; km/h
